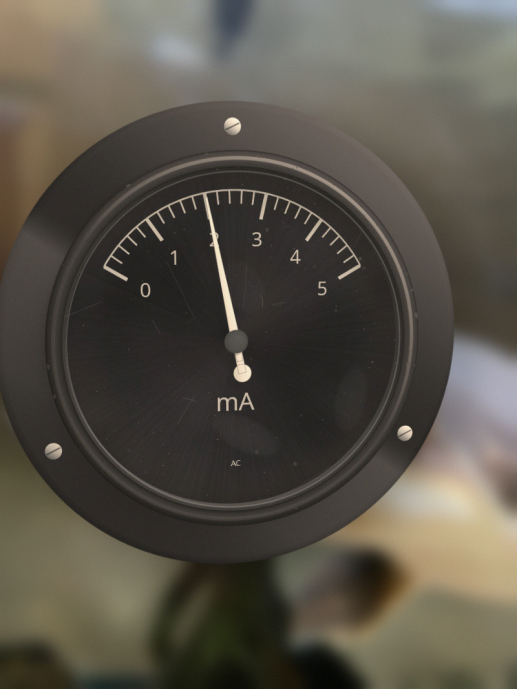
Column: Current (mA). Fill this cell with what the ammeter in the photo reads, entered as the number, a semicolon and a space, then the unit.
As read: 2; mA
